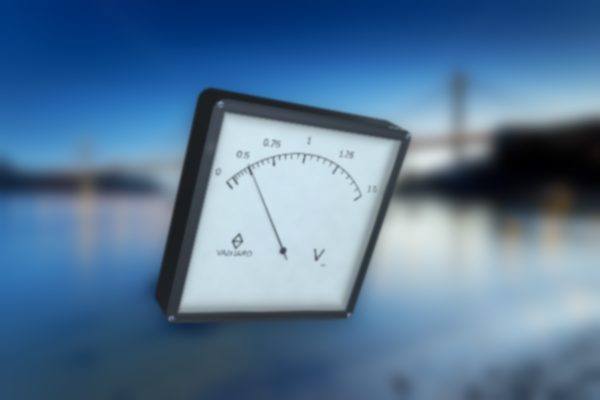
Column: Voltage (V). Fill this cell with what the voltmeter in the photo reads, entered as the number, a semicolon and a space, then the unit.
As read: 0.5; V
